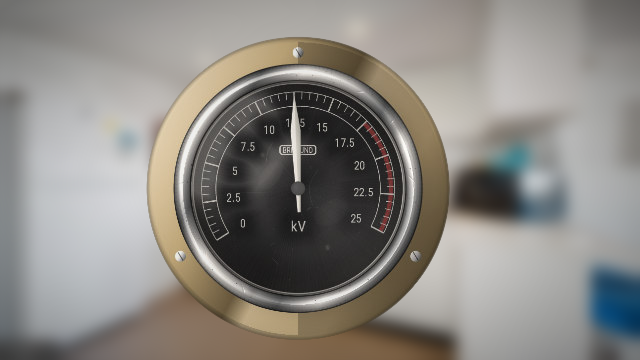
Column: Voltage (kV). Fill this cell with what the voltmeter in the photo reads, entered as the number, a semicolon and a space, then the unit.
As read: 12.5; kV
